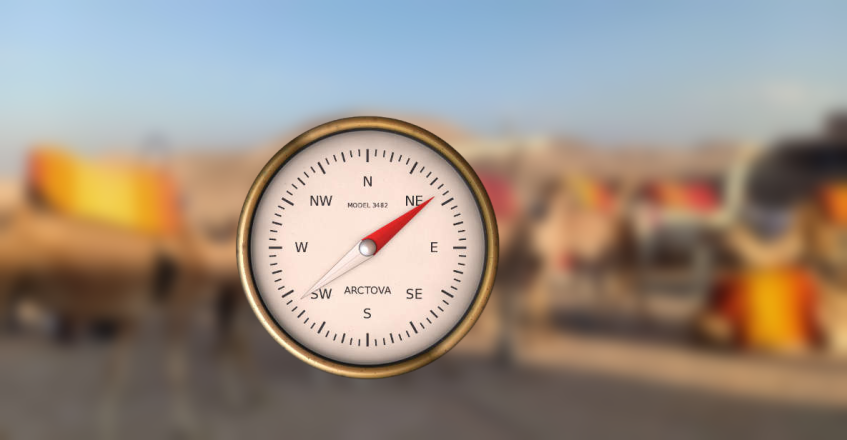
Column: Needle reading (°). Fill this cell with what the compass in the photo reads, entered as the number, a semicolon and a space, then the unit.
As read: 52.5; °
